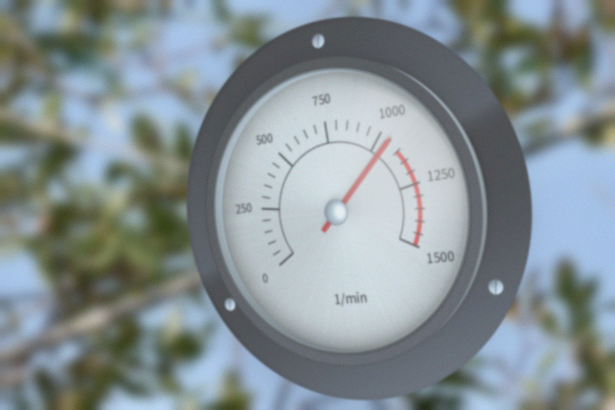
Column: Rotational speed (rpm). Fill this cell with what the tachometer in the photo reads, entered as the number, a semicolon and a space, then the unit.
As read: 1050; rpm
